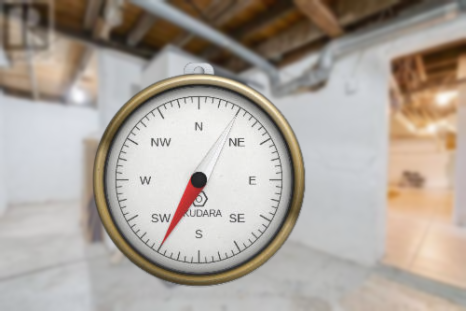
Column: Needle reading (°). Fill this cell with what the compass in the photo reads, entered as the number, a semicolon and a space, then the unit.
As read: 210; °
